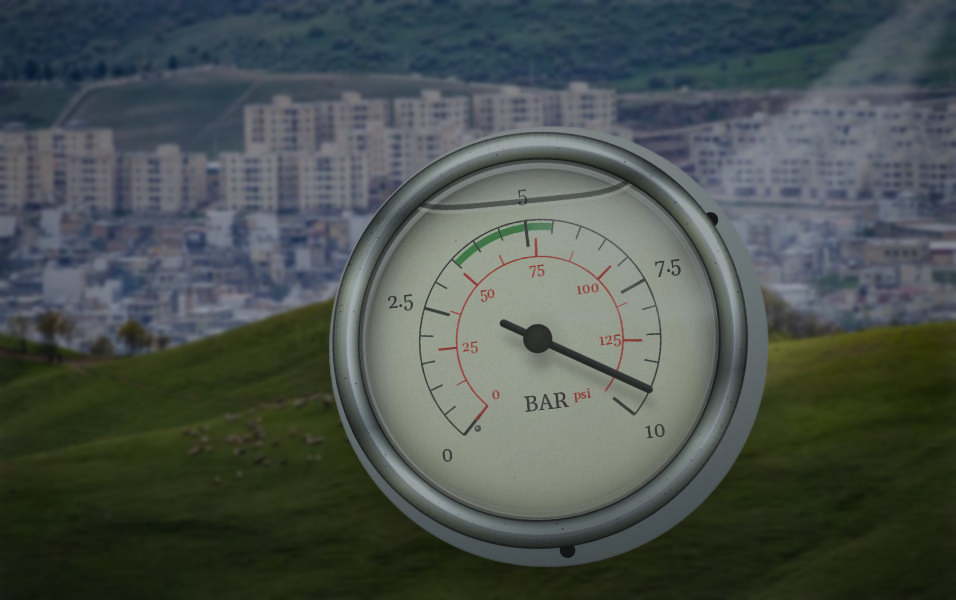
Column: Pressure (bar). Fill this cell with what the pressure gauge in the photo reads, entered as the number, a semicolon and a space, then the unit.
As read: 9.5; bar
